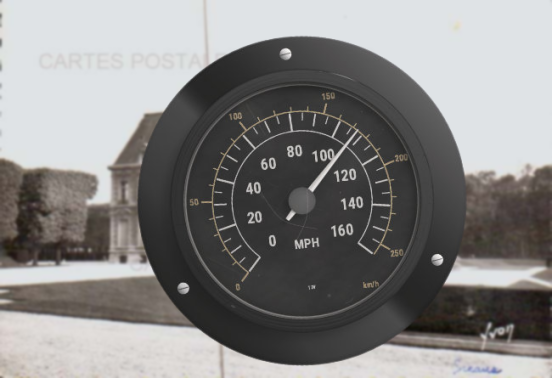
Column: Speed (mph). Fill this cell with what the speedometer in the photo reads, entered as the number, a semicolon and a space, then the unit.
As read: 107.5; mph
